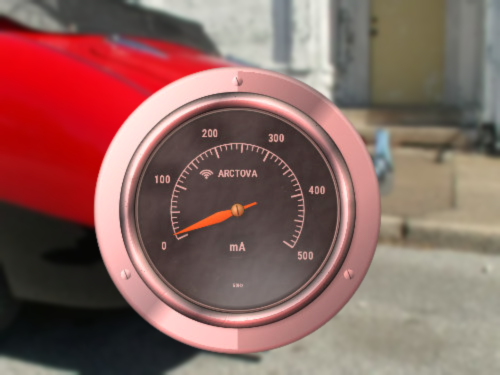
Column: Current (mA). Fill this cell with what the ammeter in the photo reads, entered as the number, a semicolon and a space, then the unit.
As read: 10; mA
